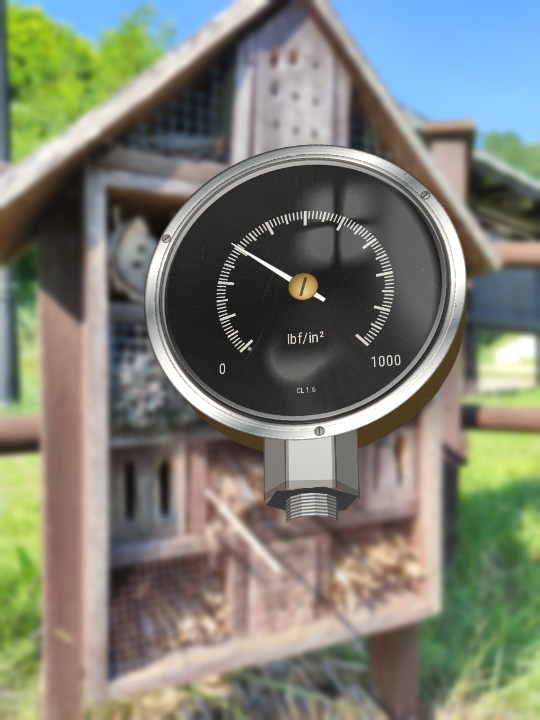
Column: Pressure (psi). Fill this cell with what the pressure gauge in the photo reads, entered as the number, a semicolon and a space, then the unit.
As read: 300; psi
